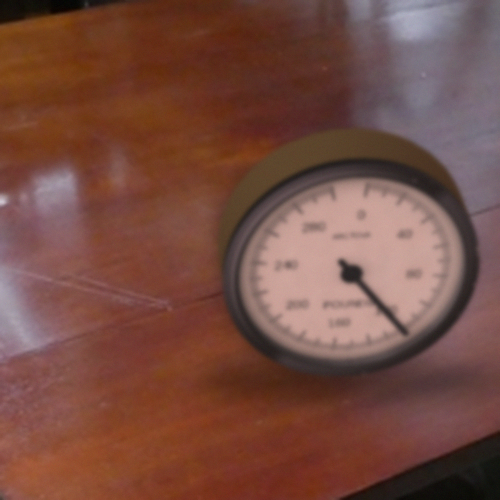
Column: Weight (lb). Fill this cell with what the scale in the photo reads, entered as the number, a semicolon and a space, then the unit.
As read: 120; lb
